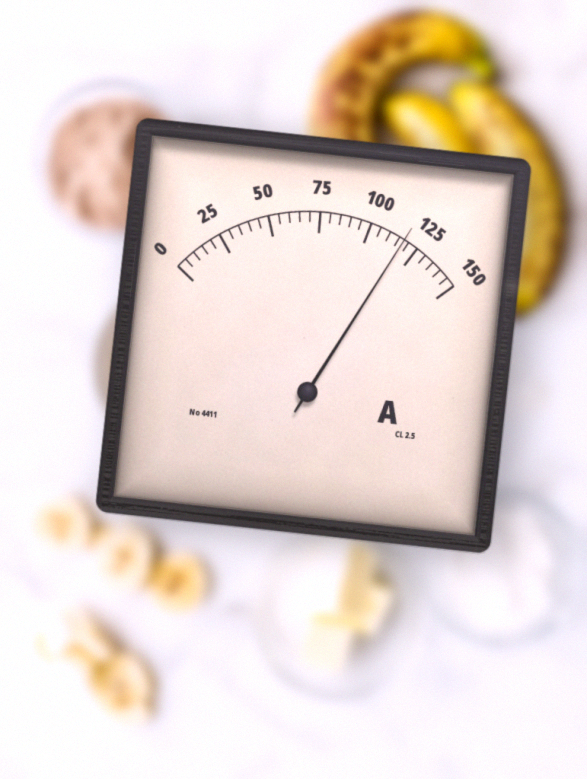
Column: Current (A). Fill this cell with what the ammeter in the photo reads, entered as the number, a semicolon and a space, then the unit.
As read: 117.5; A
